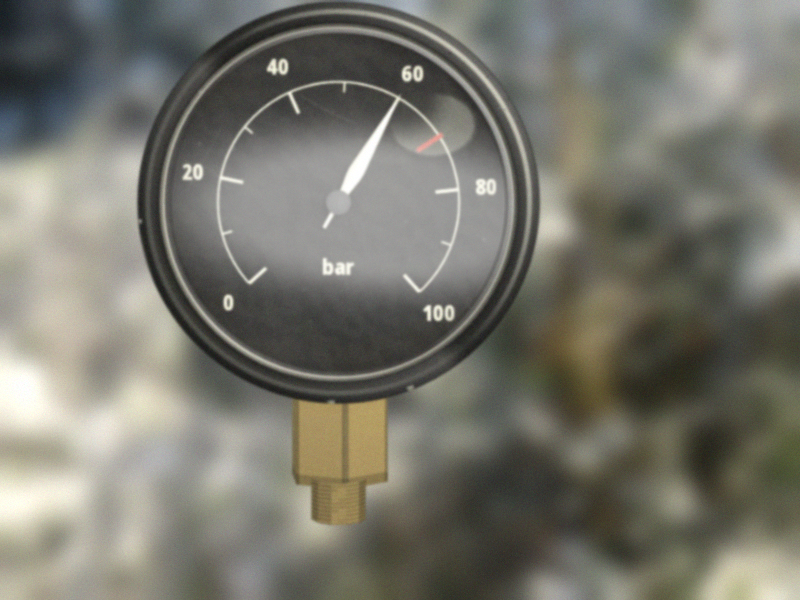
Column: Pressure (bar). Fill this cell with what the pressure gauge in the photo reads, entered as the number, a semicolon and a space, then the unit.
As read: 60; bar
